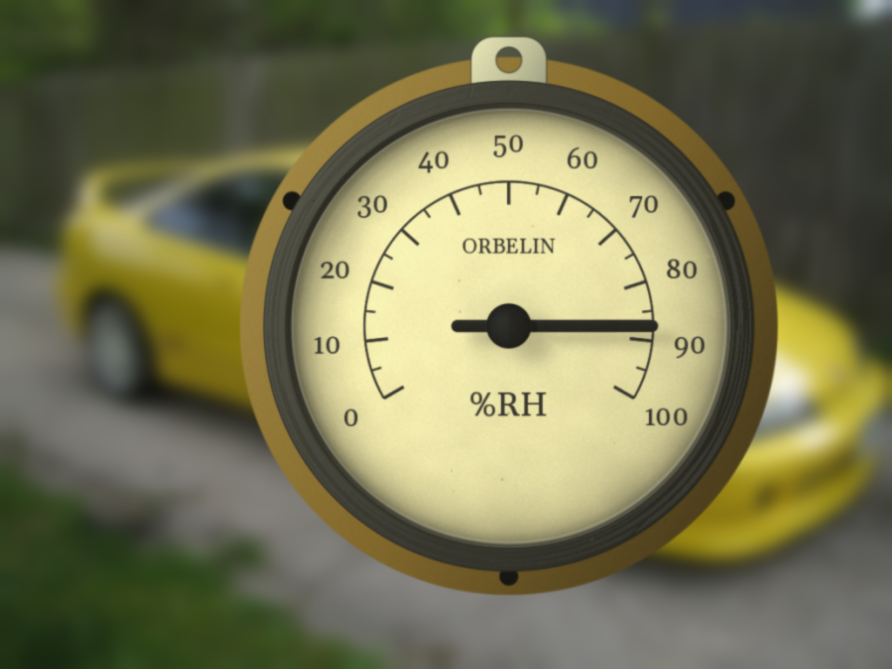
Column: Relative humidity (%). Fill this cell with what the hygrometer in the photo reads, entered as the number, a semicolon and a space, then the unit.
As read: 87.5; %
